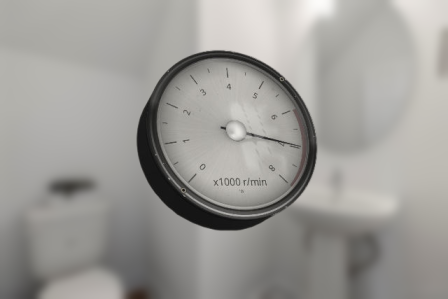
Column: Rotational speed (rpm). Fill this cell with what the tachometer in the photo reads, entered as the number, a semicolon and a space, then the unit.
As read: 7000; rpm
